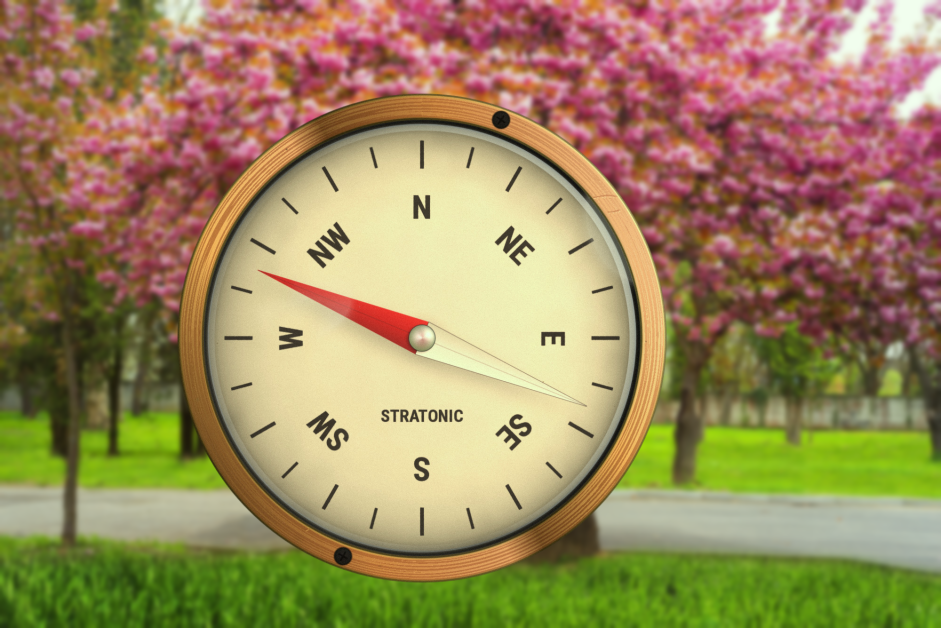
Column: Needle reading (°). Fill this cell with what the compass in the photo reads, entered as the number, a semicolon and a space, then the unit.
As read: 292.5; °
